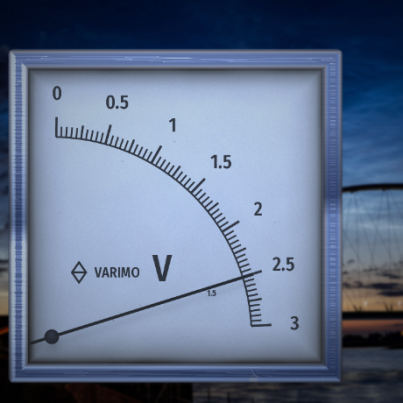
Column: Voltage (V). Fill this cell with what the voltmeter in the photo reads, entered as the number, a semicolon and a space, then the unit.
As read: 2.5; V
